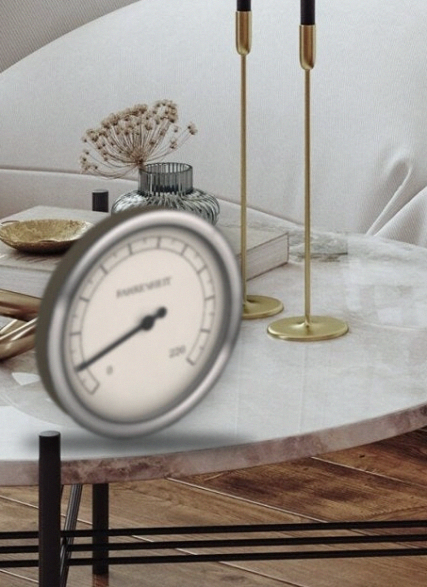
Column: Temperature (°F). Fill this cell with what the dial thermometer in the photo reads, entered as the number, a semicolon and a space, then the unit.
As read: 20; °F
